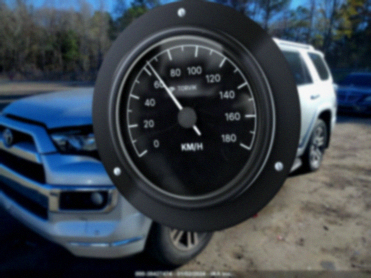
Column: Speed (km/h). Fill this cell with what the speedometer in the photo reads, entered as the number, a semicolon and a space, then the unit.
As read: 65; km/h
